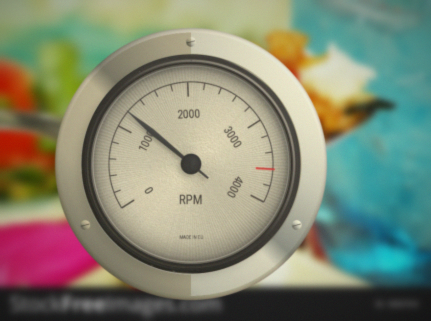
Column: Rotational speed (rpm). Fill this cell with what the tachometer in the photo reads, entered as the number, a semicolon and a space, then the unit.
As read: 1200; rpm
